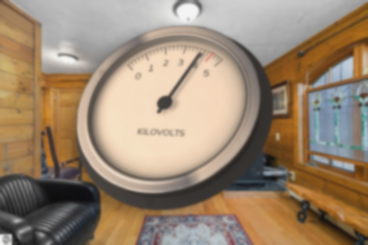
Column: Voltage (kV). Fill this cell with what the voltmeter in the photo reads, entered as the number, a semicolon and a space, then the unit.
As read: 4; kV
